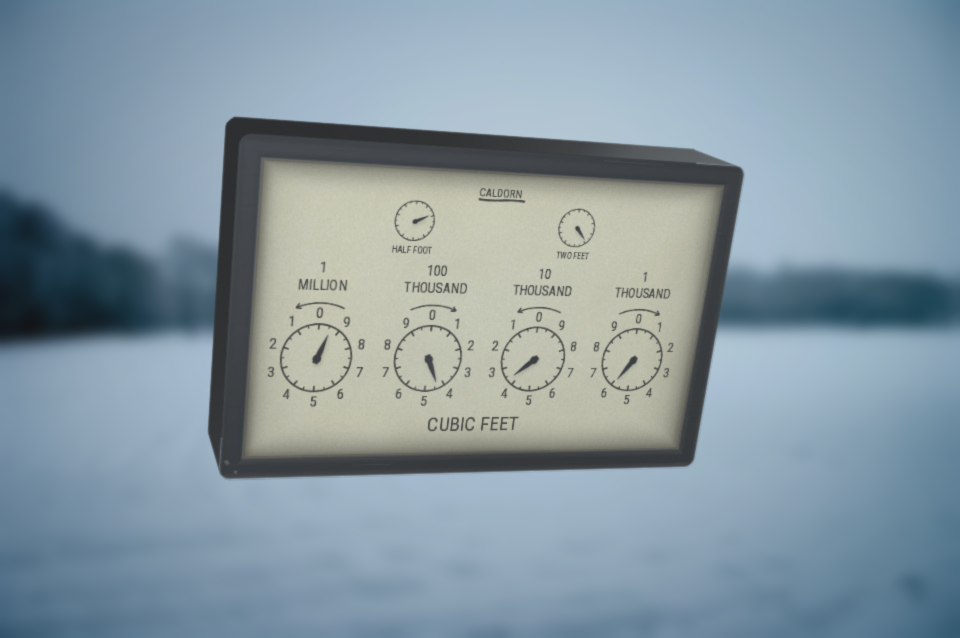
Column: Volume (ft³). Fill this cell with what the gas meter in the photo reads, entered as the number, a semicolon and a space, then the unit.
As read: 943600; ft³
